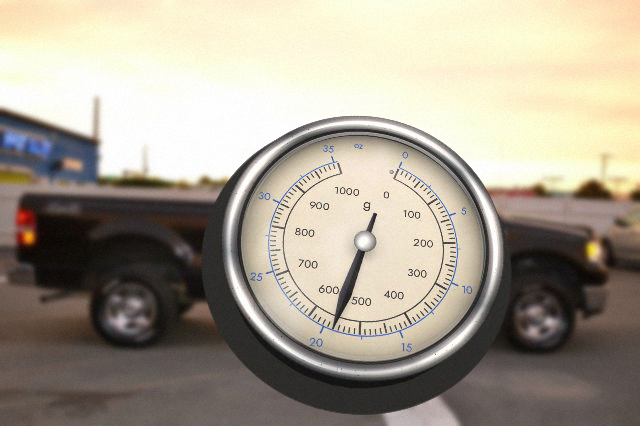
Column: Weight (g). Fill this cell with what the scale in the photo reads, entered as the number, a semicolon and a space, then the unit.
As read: 550; g
